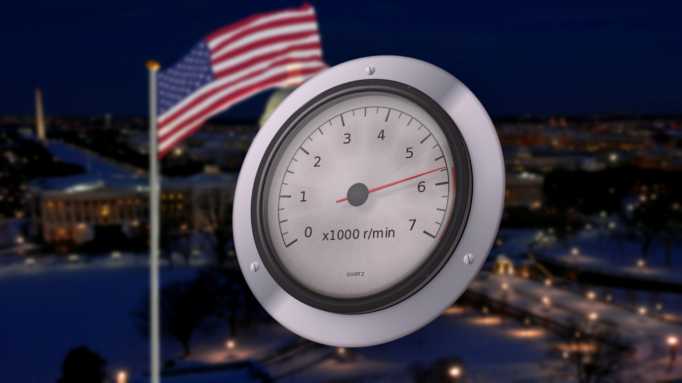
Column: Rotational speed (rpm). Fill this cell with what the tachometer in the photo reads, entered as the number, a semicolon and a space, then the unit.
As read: 5750; rpm
